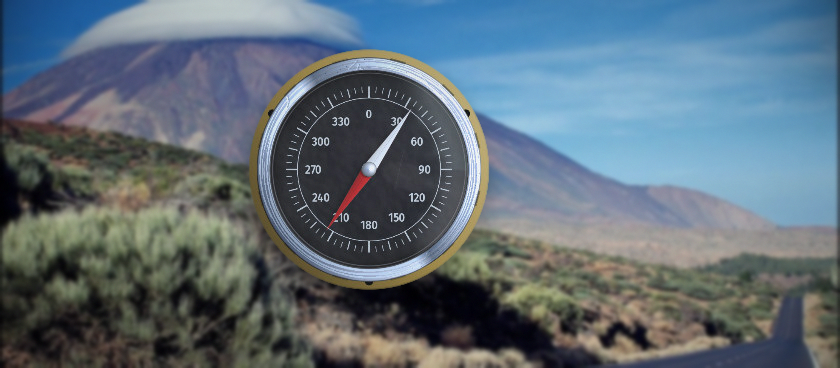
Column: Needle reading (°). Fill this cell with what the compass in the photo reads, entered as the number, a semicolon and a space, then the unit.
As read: 215; °
